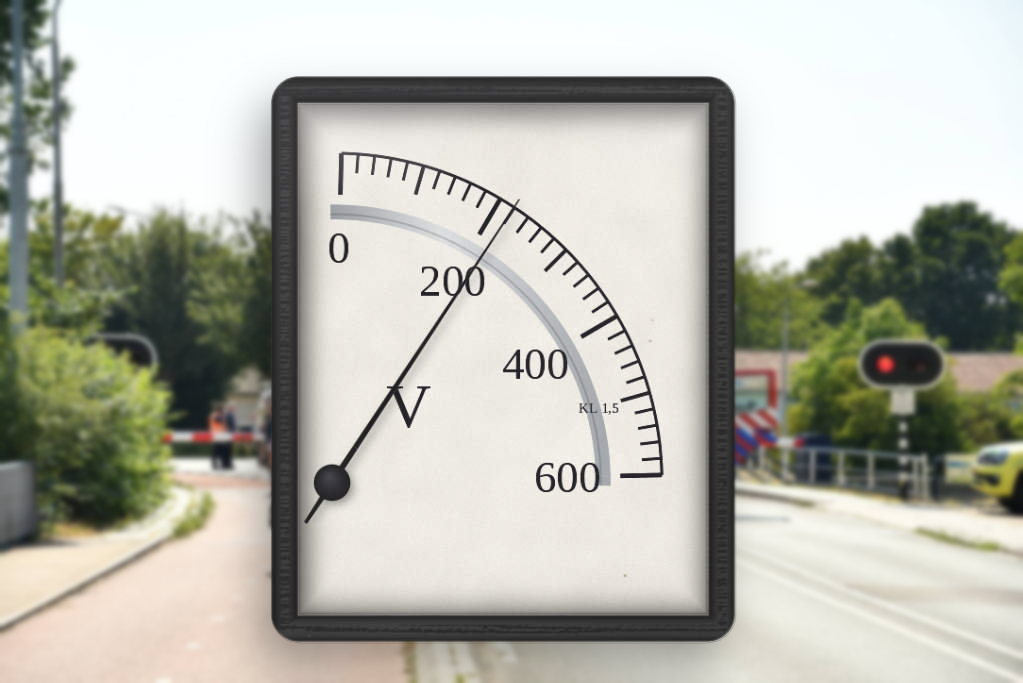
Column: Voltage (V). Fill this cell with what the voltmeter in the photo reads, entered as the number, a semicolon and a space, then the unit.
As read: 220; V
